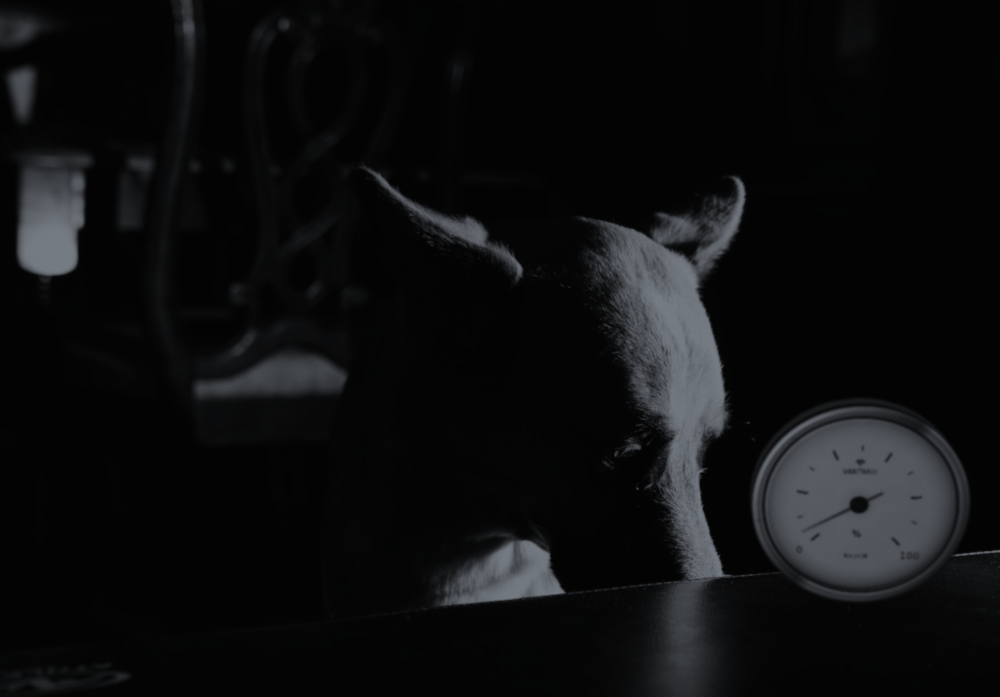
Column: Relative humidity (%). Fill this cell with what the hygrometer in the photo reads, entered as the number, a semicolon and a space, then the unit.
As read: 5; %
